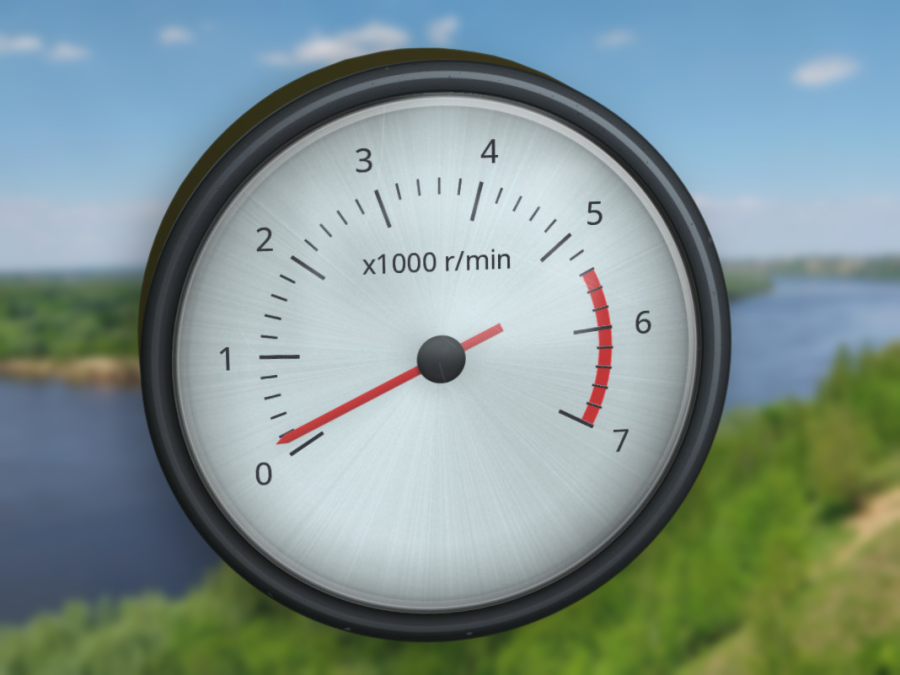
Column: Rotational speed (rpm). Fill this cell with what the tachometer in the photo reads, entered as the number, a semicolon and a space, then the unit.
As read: 200; rpm
